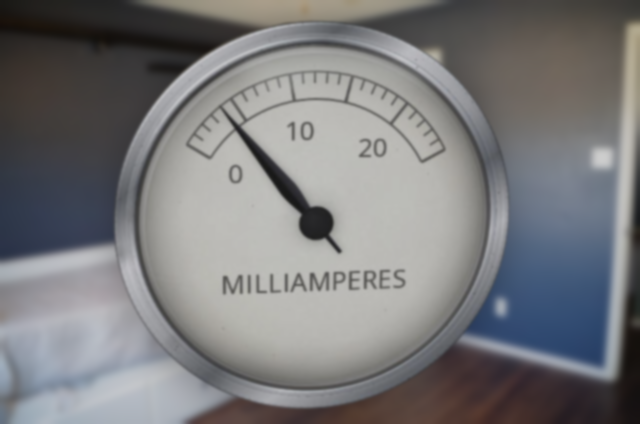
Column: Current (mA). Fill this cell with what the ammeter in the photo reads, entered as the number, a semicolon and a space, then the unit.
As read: 4; mA
